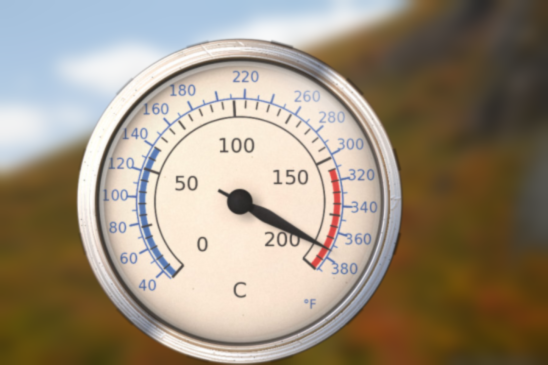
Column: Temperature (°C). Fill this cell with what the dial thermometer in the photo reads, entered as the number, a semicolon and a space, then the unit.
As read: 190; °C
